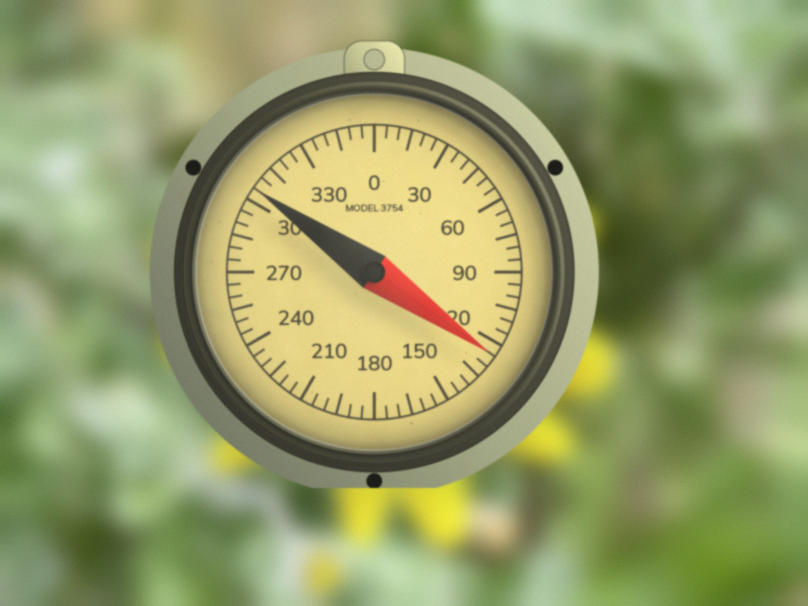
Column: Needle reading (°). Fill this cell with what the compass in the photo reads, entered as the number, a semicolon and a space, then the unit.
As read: 125; °
